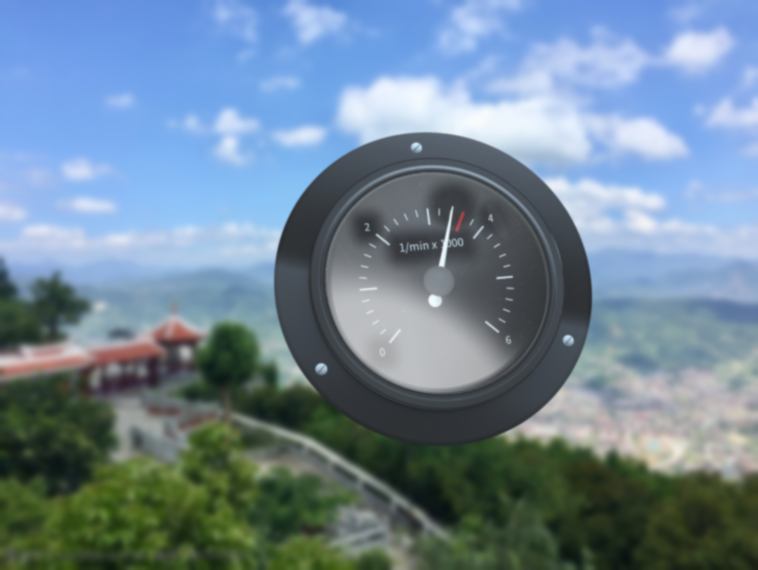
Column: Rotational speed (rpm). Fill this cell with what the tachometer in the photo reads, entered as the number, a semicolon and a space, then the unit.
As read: 3400; rpm
